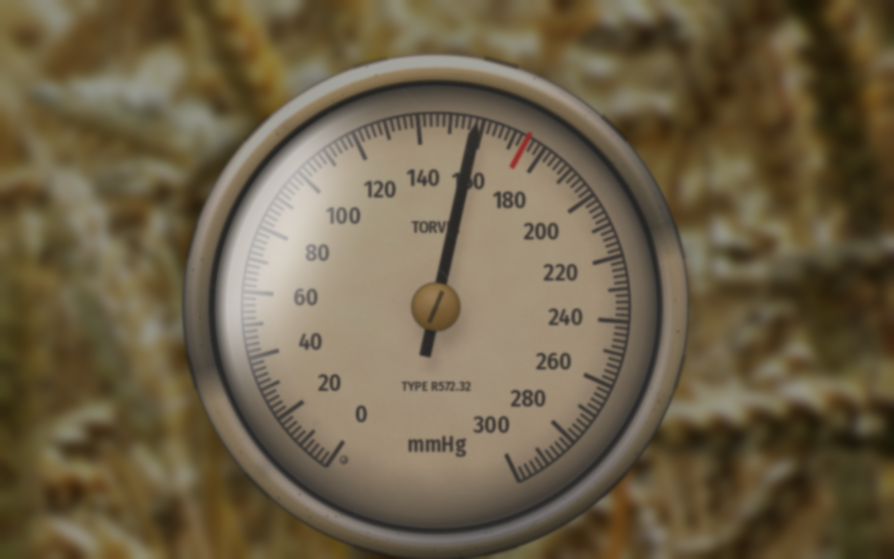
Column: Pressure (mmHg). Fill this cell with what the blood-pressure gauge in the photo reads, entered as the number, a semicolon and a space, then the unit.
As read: 158; mmHg
